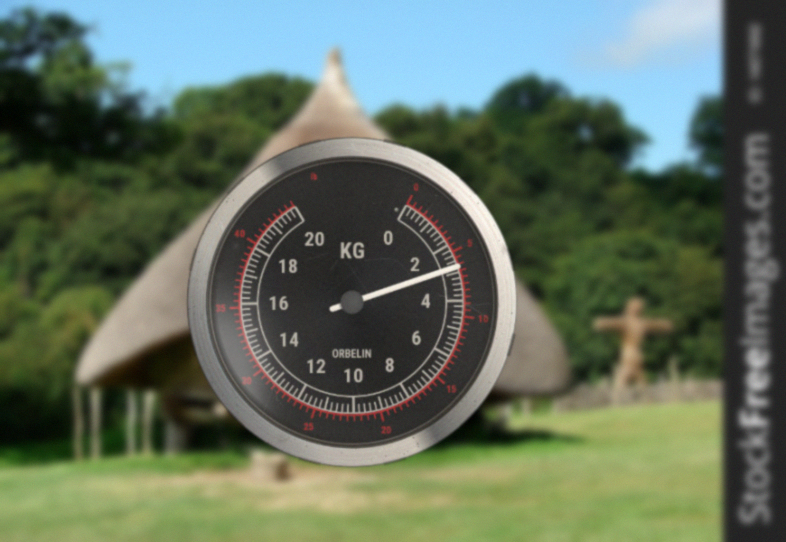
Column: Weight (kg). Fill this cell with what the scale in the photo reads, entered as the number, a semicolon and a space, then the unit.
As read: 2.8; kg
